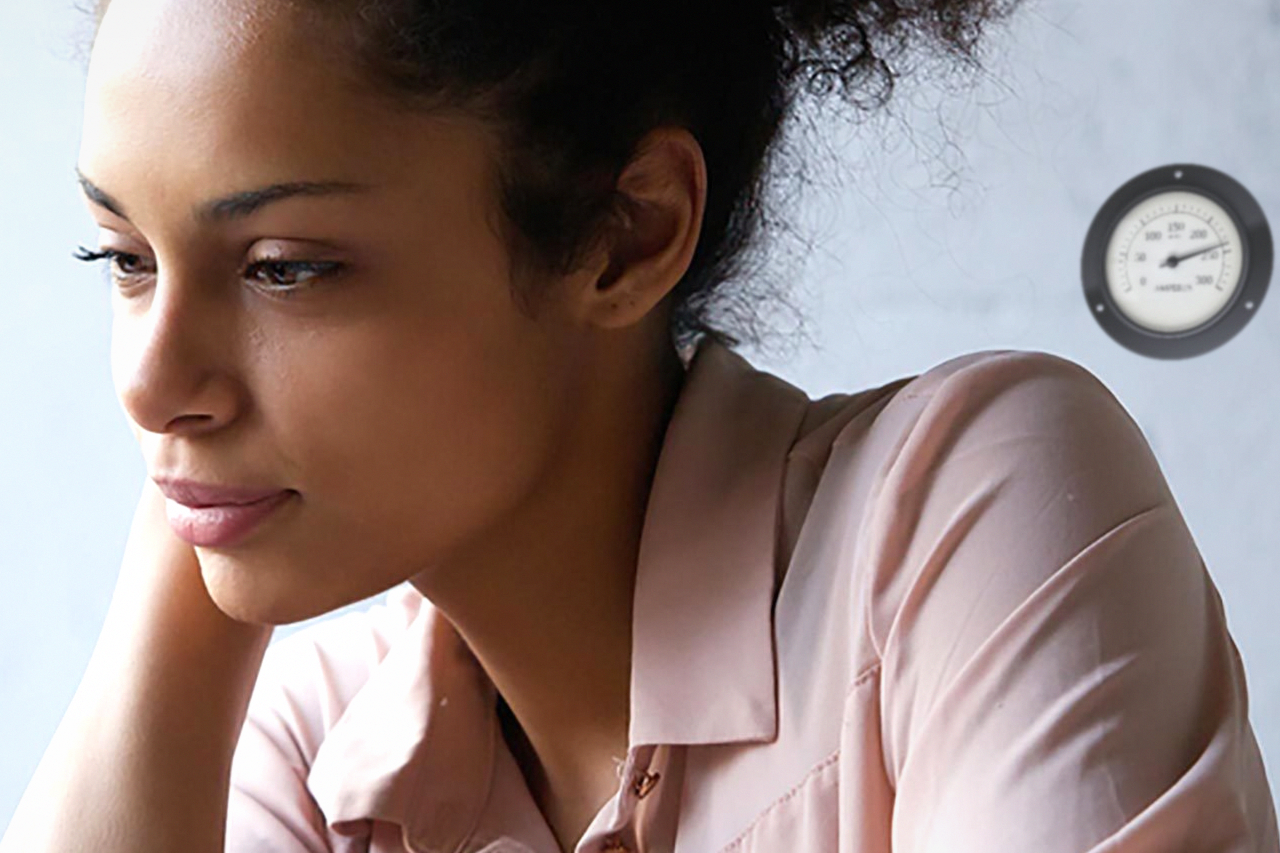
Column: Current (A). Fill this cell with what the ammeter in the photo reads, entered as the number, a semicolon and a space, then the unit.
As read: 240; A
